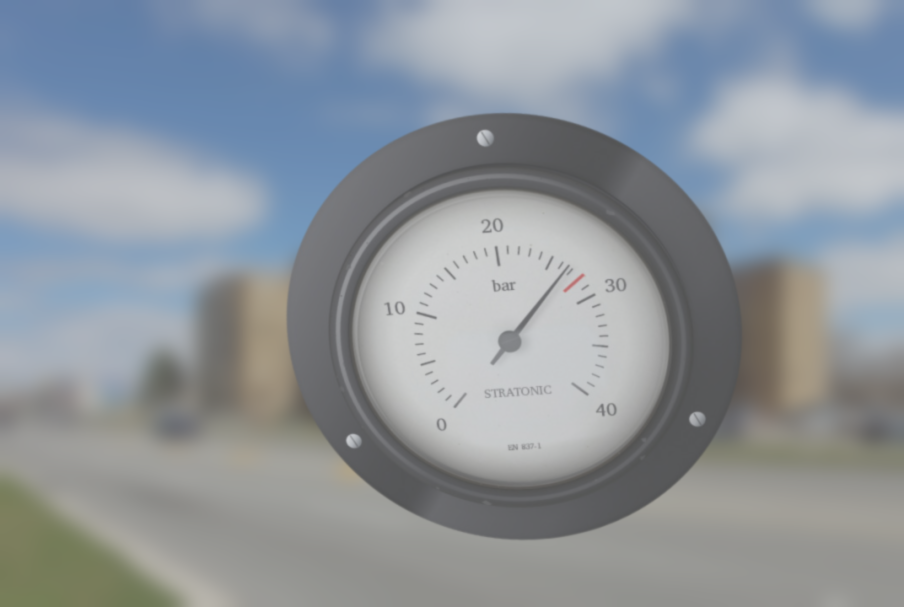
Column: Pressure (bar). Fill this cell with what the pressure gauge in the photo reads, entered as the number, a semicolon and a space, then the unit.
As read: 26.5; bar
